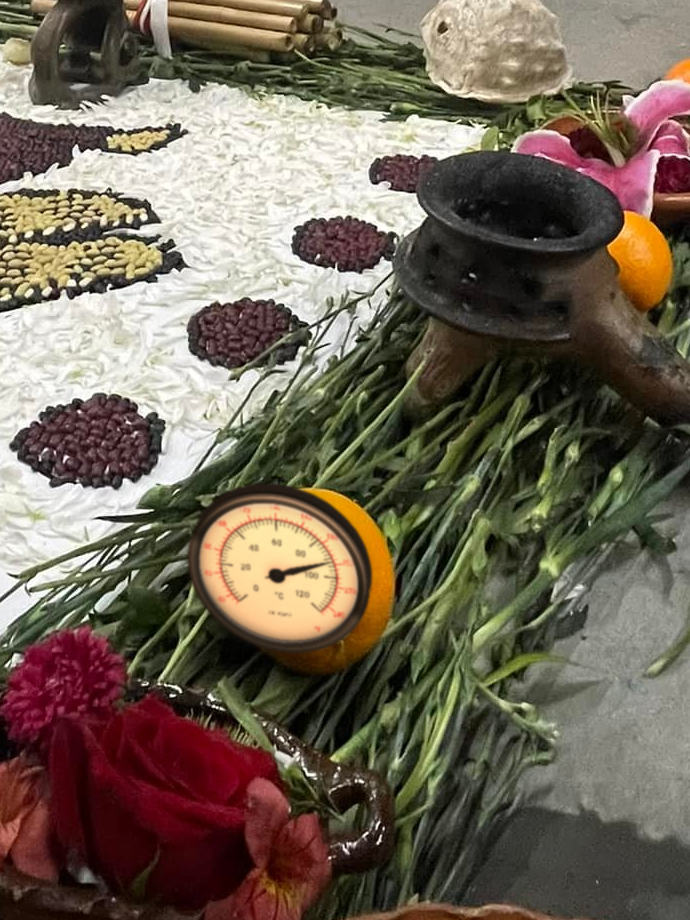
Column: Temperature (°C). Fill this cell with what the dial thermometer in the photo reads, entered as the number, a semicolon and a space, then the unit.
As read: 90; °C
